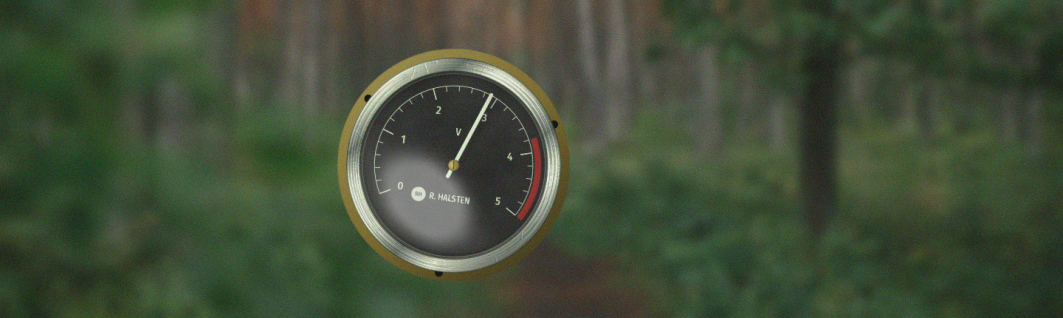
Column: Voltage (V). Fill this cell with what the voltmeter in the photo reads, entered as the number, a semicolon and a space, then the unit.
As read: 2.9; V
